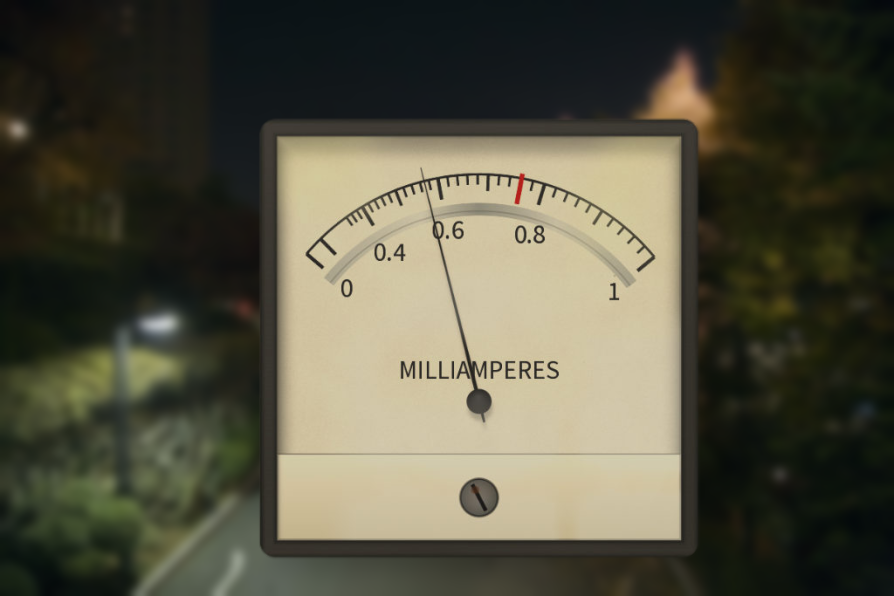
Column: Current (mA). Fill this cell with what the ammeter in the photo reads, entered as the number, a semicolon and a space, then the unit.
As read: 0.57; mA
